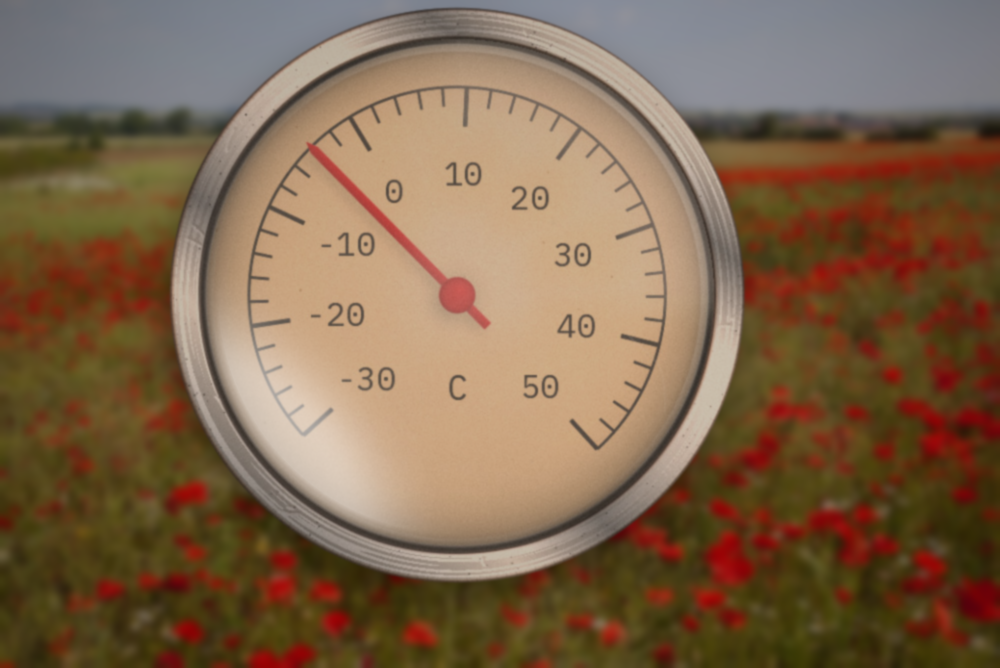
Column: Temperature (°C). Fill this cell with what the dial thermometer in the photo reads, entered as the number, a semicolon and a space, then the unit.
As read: -4; °C
